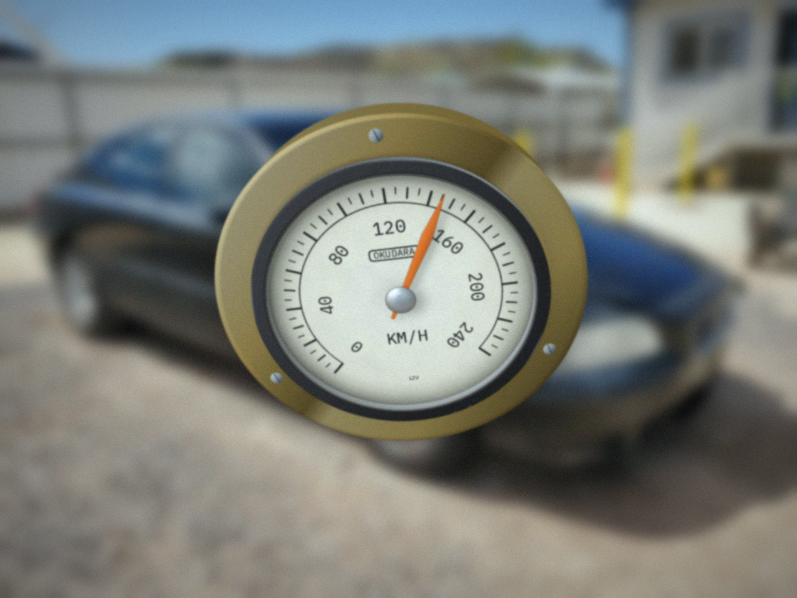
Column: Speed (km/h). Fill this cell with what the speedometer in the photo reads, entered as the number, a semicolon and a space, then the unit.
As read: 145; km/h
